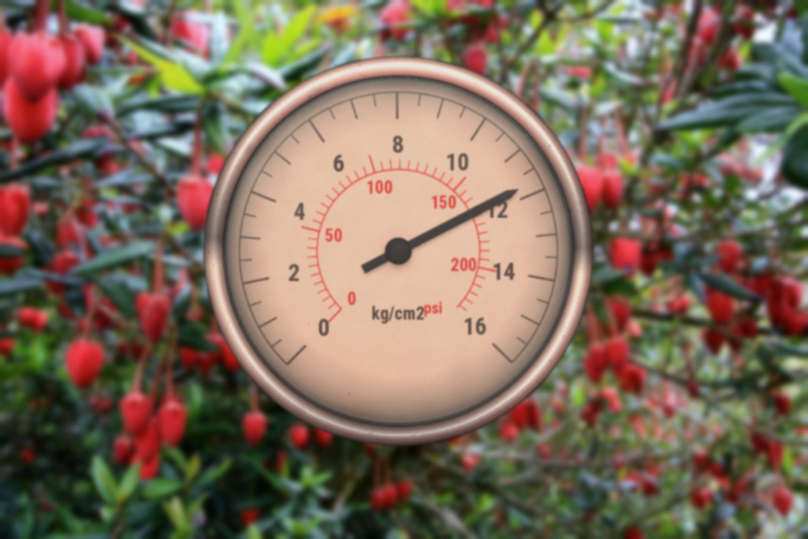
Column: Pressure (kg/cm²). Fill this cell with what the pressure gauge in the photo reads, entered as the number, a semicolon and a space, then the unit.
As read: 11.75; kg/cm²
